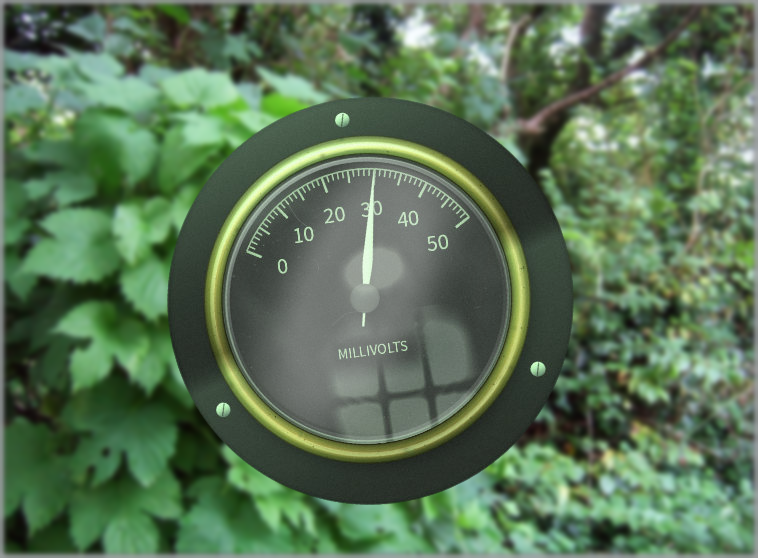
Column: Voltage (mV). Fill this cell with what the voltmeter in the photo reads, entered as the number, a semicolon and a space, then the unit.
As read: 30; mV
